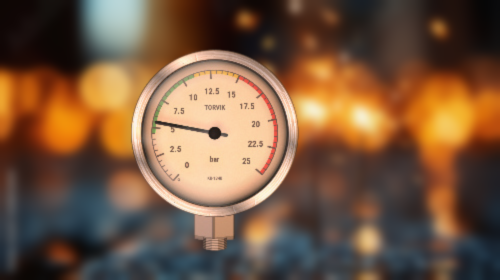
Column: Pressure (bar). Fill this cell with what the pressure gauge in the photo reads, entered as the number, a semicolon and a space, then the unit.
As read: 5.5; bar
